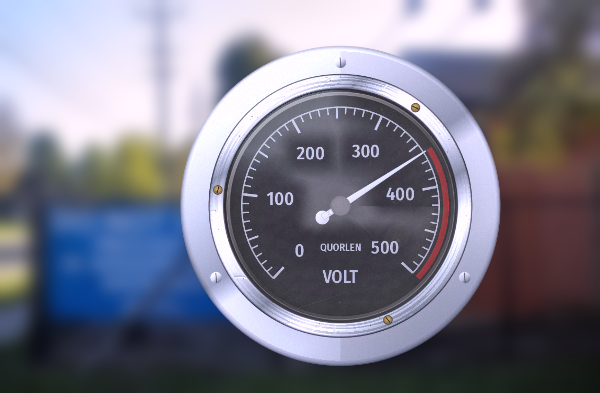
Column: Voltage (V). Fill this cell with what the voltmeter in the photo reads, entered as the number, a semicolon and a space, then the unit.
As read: 360; V
